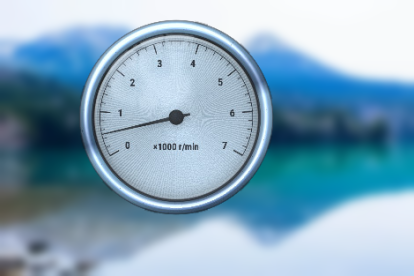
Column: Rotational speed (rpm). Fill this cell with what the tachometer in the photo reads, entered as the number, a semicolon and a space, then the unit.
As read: 500; rpm
